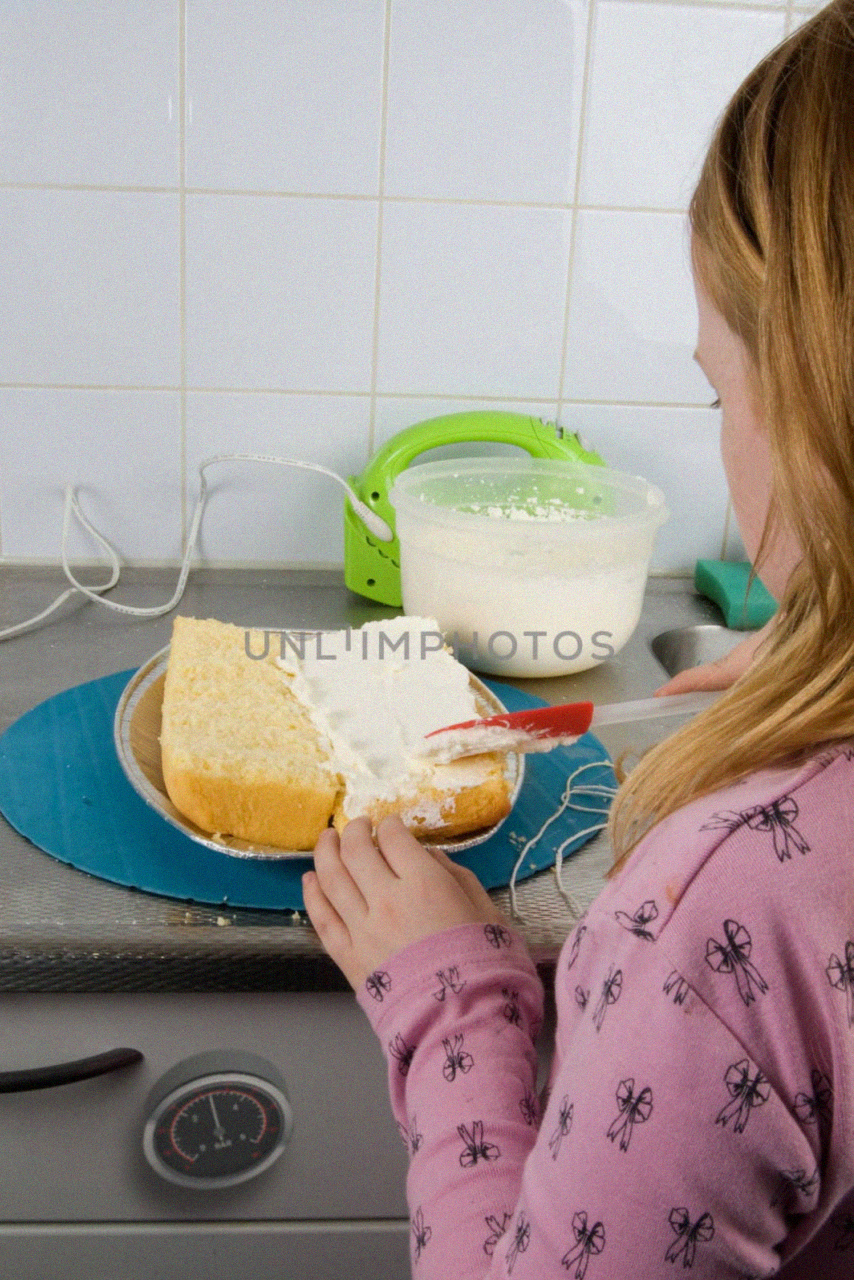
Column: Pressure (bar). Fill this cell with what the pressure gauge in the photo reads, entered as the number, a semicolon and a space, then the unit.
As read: 3; bar
